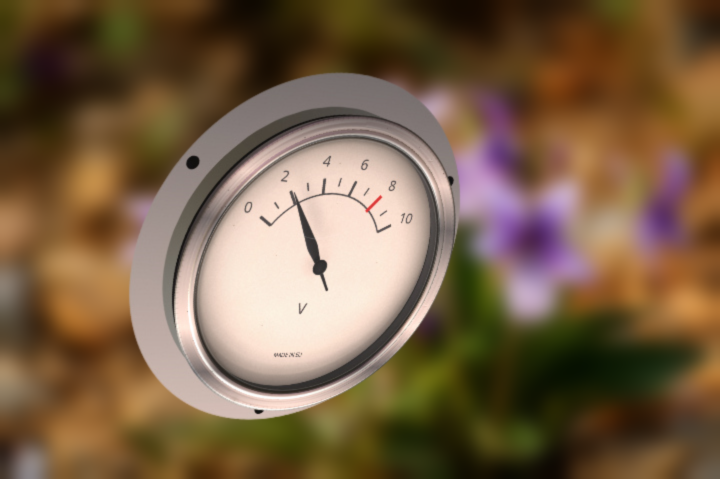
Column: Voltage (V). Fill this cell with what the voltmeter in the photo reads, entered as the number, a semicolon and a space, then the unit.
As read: 2; V
